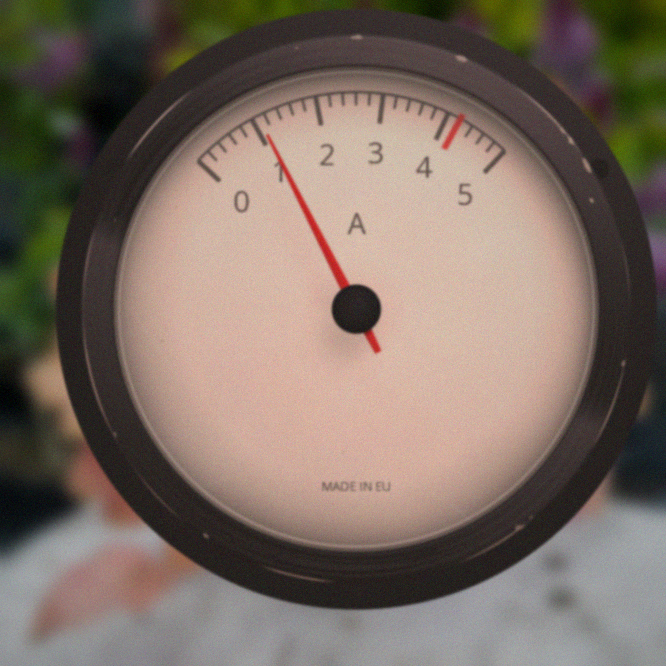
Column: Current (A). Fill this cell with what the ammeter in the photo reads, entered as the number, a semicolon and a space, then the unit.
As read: 1.1; A
